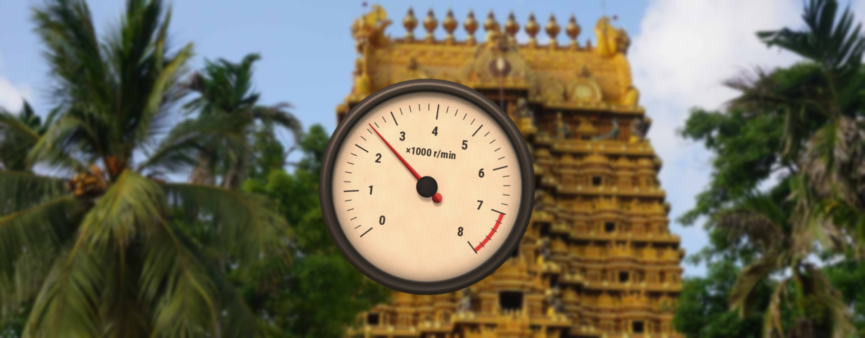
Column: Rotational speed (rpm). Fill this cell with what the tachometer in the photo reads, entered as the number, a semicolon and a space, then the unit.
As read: 2500; rpm
